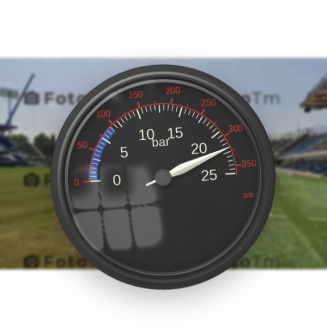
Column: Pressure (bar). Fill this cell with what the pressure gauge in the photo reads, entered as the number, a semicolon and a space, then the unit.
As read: 22; bar
